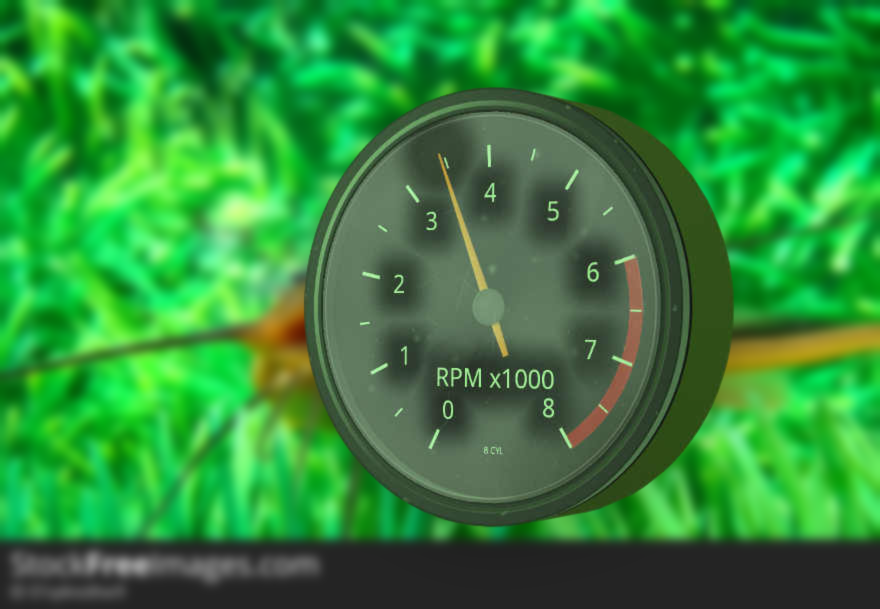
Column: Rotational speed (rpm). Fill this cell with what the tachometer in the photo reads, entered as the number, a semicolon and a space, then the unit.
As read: 3500; rpm
